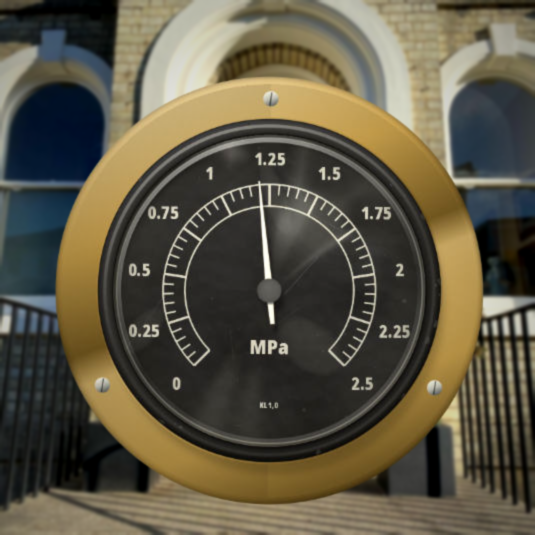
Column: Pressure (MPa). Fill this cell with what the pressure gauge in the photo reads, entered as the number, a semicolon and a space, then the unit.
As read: 1.2; MPa
